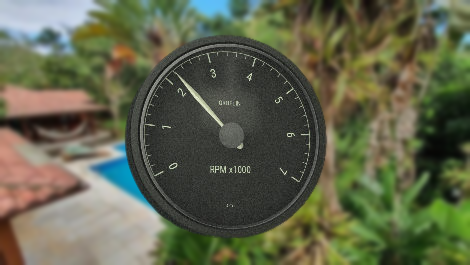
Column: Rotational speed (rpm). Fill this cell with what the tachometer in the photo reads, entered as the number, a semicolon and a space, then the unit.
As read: 2200; rpm
